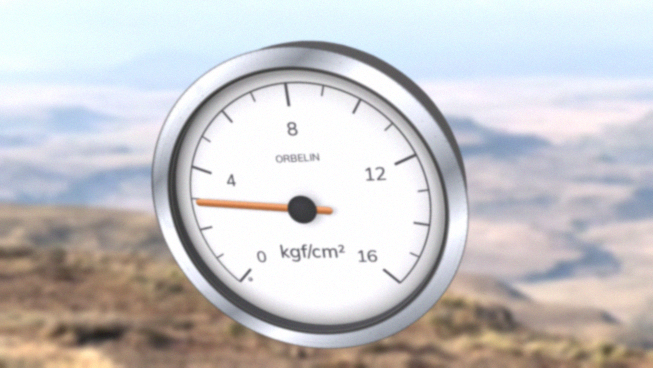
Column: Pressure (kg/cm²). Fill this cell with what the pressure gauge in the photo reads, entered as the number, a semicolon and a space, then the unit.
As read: 3; kg/cm²
